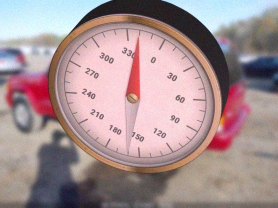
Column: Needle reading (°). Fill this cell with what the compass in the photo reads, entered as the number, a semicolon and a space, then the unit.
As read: 340; °
